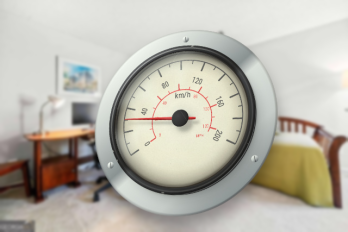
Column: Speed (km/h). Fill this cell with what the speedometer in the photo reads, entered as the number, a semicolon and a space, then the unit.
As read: 30; km/h
